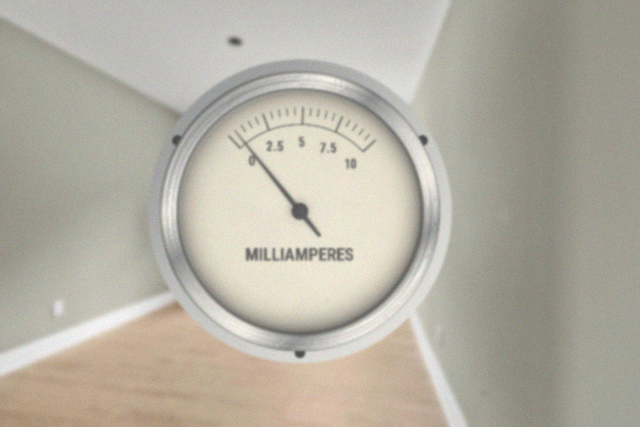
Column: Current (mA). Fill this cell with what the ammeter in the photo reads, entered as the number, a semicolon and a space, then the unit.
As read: 0.5; mA
